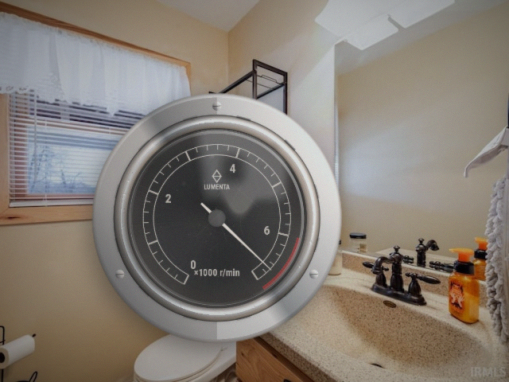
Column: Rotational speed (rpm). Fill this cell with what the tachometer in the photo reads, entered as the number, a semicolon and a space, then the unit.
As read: 6700; rpm
